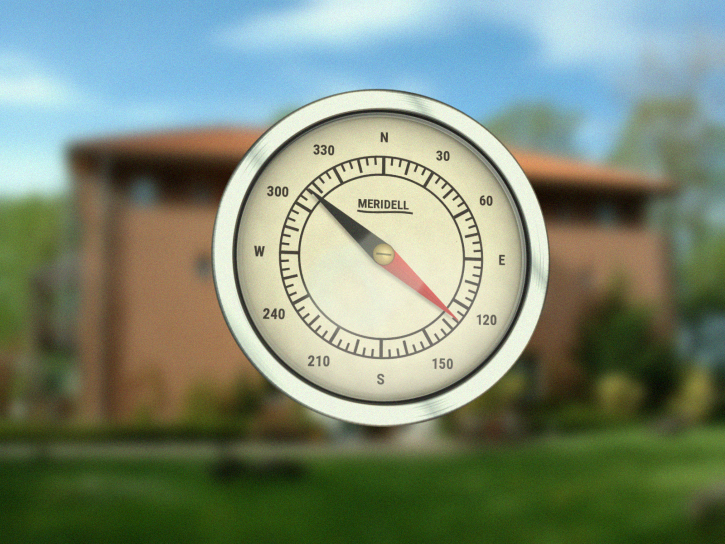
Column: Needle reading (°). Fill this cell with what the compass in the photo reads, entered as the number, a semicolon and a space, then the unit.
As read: 130; °
